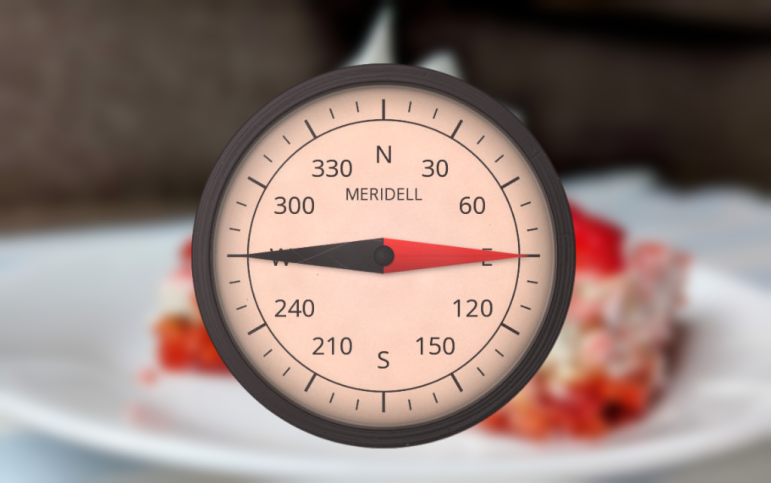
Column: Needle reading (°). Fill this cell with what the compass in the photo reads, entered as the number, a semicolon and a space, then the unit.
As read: 90; °
